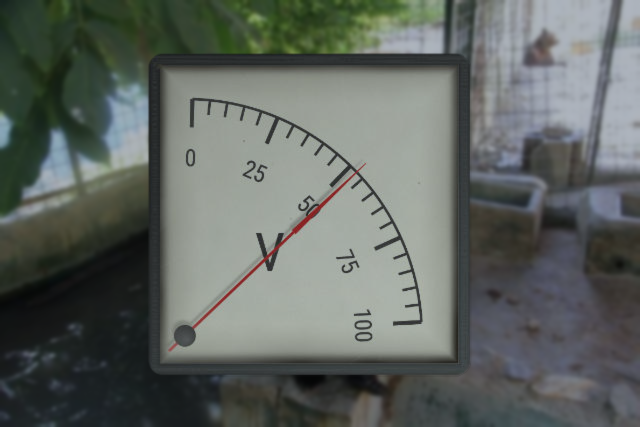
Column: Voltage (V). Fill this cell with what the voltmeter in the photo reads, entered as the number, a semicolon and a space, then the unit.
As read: 52.5; V
